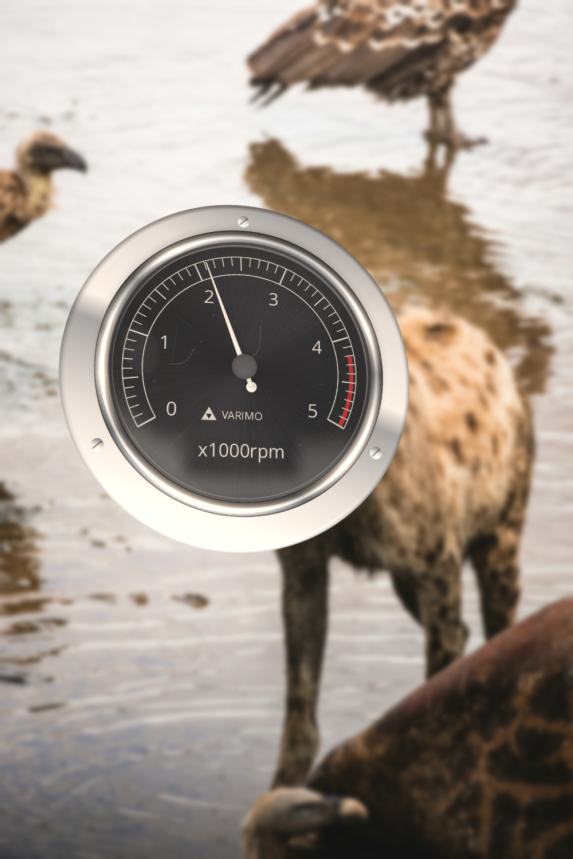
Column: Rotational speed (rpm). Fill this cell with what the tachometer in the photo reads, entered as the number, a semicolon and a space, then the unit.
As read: 2100; rpm
